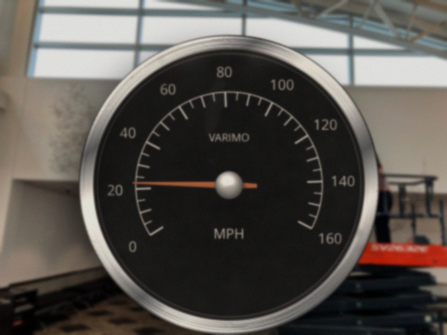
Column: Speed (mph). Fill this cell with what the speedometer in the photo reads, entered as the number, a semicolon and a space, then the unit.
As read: 22.5; mph
